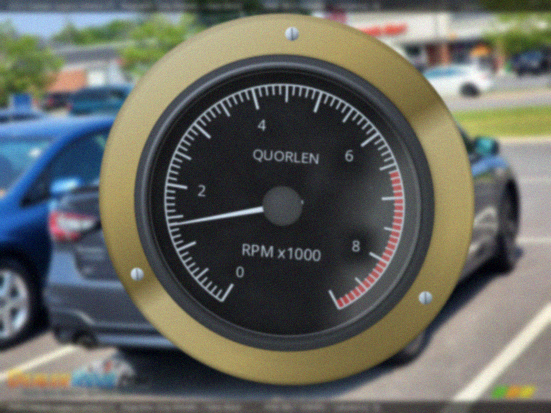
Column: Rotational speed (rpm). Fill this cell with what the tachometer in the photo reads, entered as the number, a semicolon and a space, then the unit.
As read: 1400; rpm
